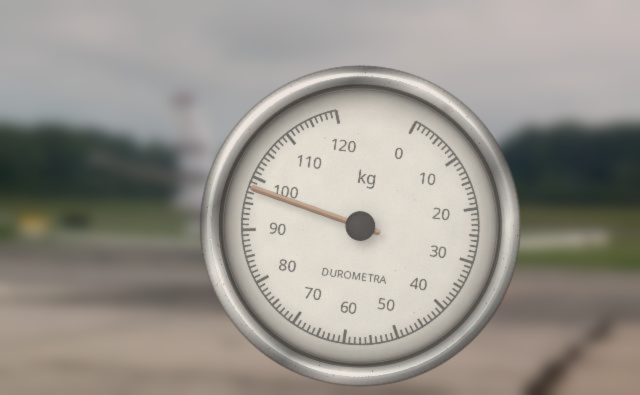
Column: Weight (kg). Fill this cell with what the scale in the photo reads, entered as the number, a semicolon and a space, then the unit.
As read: 98; kg
